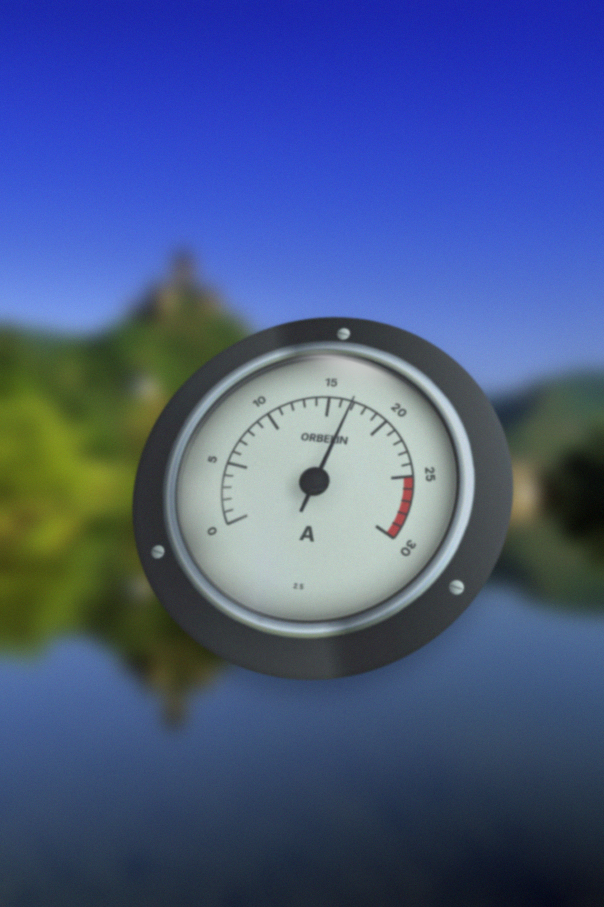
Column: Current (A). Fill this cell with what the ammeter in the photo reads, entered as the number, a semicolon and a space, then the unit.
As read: 17; A
